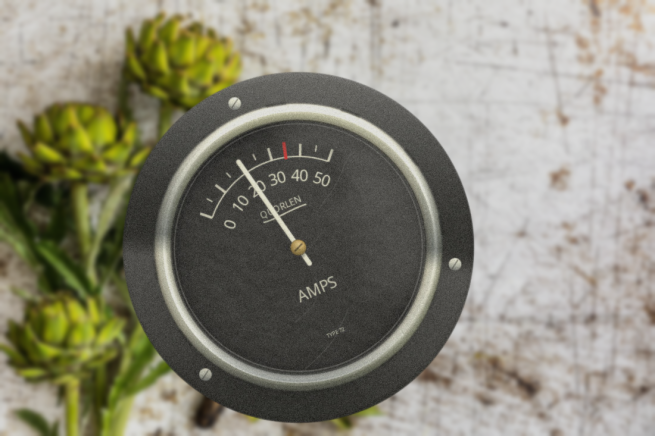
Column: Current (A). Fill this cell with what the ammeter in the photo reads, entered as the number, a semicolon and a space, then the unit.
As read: 20; A
